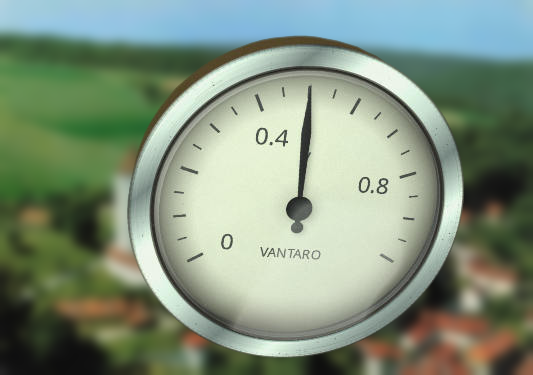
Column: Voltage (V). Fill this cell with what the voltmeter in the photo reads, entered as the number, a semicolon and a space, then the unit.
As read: 0.5; V
